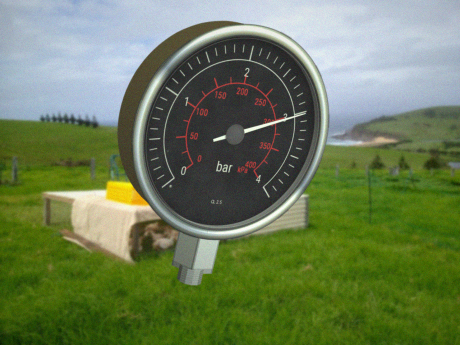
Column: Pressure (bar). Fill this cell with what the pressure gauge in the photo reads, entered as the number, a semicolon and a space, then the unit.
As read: 3; bar
